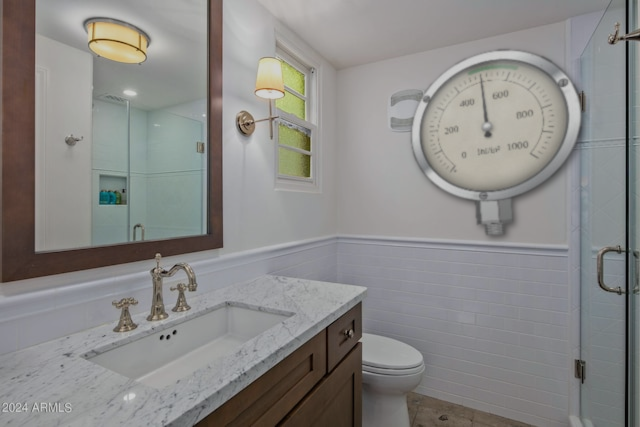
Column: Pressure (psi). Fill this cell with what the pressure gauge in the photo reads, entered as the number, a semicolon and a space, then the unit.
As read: 500; psi
